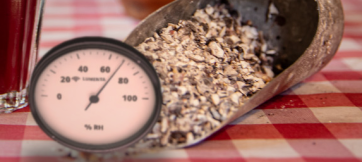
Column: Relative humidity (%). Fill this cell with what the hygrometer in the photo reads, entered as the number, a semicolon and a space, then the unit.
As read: 68; %
